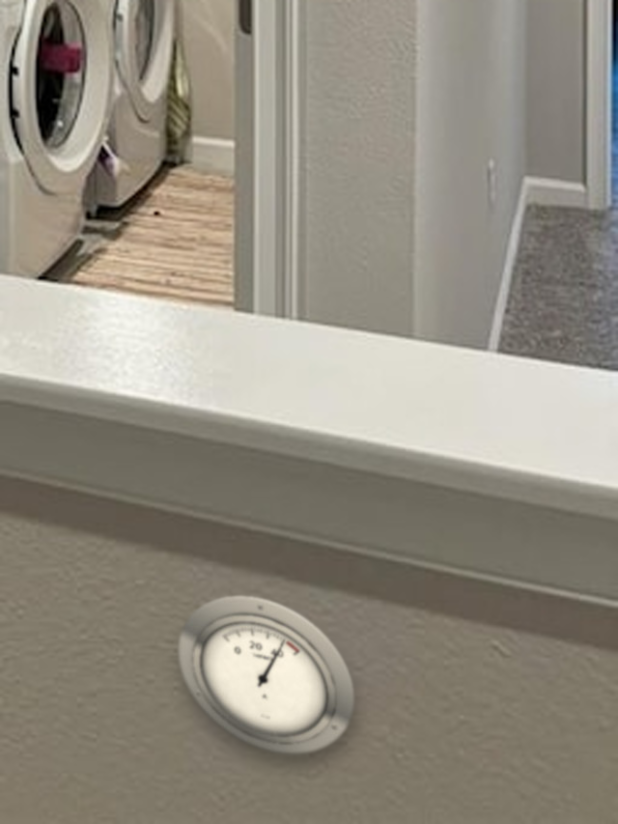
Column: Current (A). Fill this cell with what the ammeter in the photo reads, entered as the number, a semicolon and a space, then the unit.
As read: 40; A
